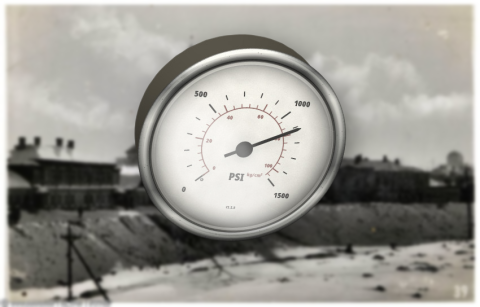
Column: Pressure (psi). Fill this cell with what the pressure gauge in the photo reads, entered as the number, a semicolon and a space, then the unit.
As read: 1100; psi
